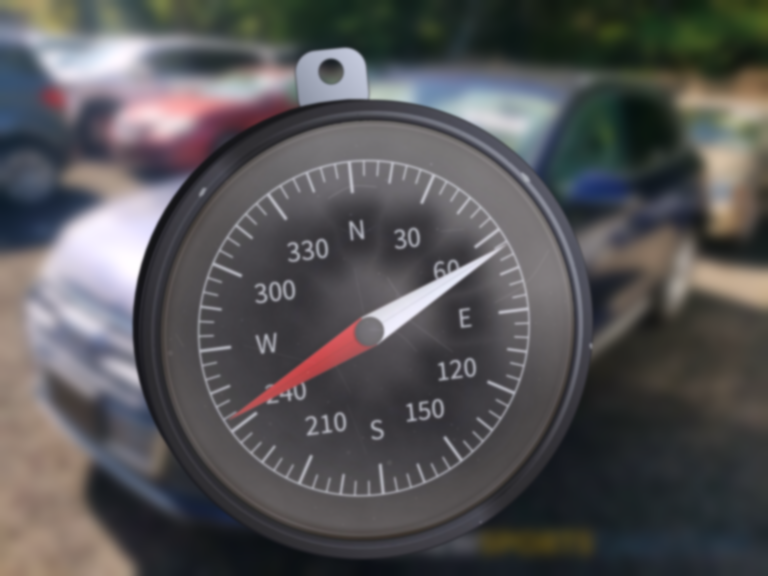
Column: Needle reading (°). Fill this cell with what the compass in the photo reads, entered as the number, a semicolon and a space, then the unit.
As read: 245; °
